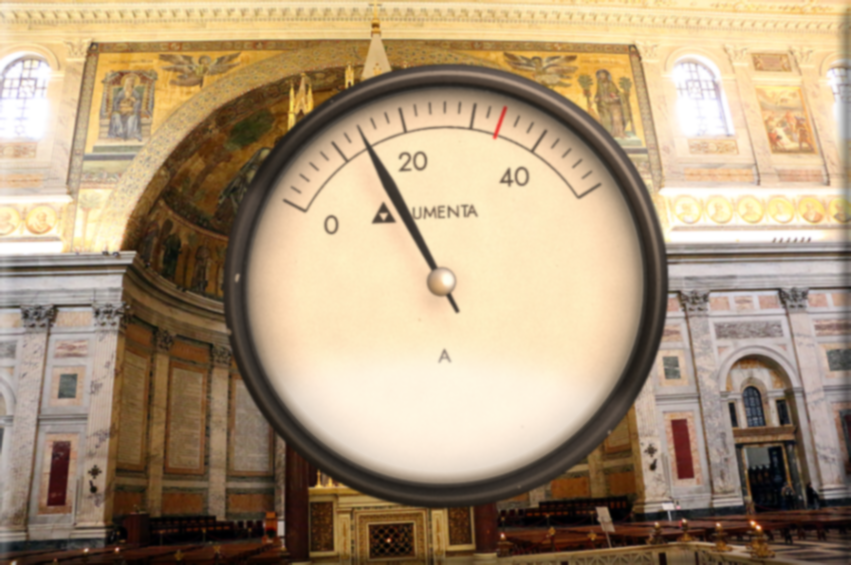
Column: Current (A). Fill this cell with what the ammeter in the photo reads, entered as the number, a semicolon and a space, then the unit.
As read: 14; A
